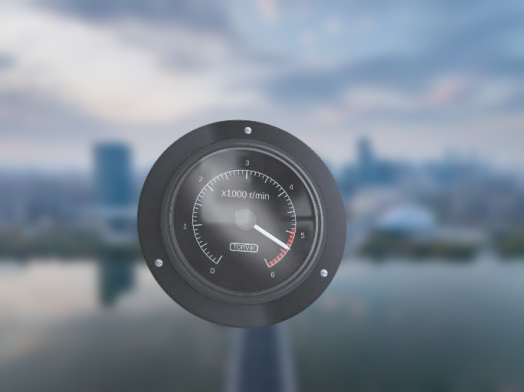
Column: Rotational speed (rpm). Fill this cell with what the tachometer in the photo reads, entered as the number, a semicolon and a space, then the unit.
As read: 5400; rpm
